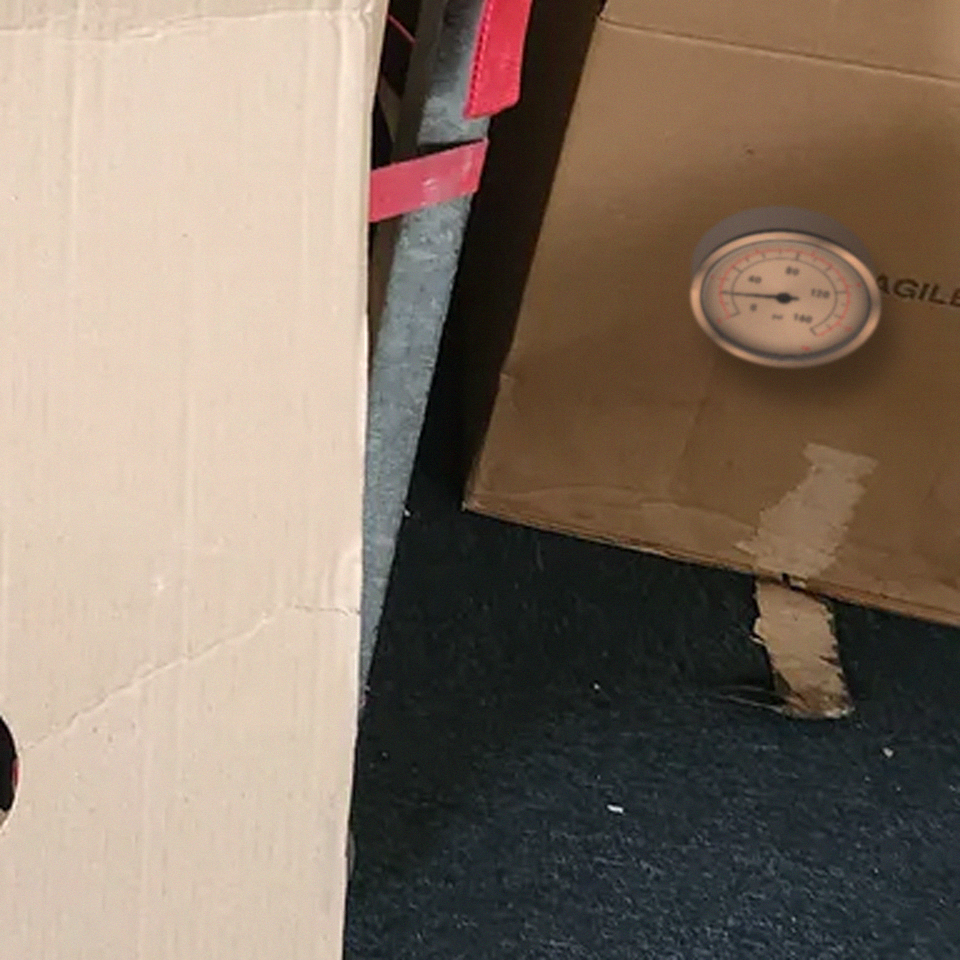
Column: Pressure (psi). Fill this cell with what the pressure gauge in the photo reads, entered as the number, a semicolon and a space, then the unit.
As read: 20; psi
